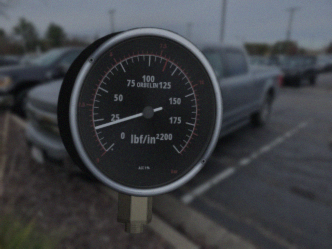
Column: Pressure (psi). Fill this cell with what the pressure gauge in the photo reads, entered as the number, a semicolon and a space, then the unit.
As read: 20; psi
